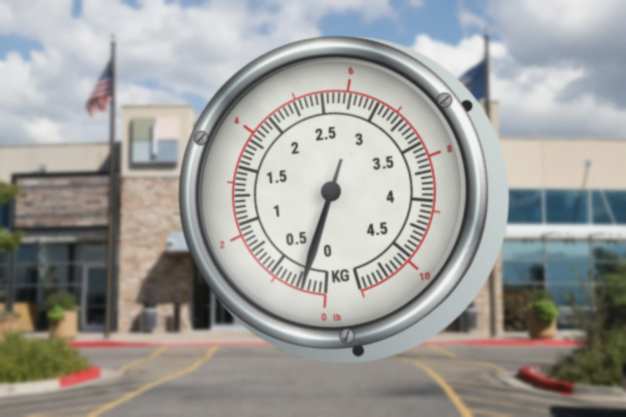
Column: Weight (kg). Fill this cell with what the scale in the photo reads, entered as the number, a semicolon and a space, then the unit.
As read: 0.2; kg
